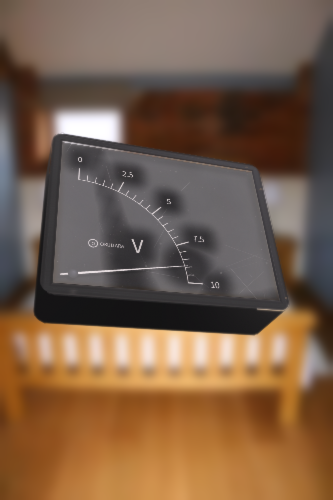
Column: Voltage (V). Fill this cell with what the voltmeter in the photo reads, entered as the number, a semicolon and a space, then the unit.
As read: 9; V
